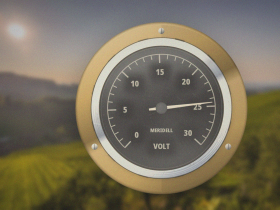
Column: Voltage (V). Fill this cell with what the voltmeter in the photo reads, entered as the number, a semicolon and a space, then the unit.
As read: 24.5; V
